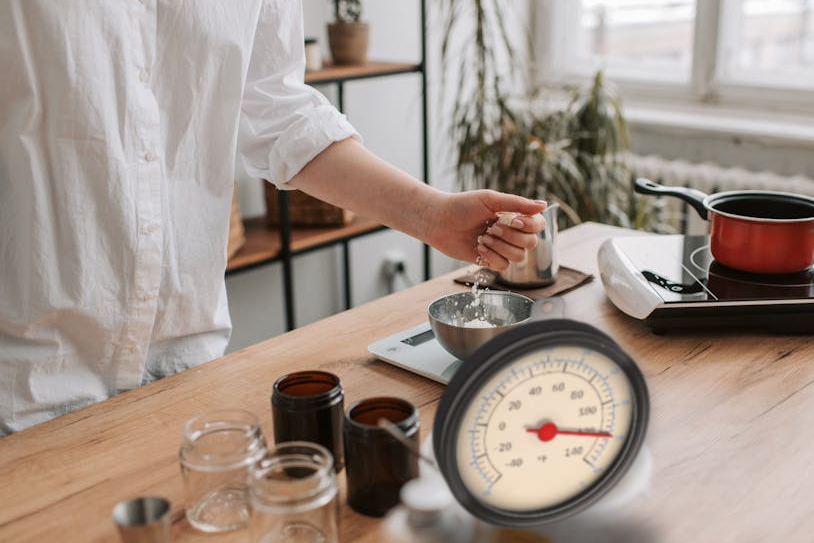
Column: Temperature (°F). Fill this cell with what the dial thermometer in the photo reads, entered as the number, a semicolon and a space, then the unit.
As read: 120; °F
